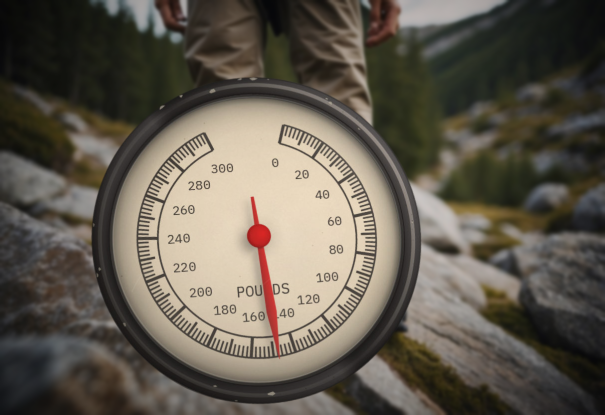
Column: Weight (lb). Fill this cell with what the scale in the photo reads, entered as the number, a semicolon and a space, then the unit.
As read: 148; lb
